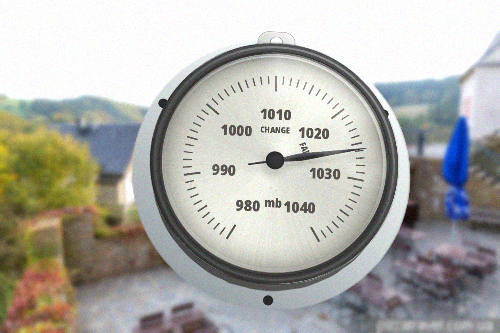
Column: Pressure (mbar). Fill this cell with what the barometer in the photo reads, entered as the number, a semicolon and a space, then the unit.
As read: 1026; mbar
